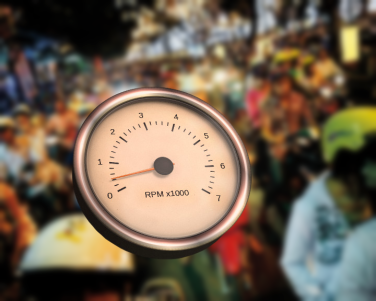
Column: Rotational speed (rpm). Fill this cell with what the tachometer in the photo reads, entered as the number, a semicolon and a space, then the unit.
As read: 400; rpm
